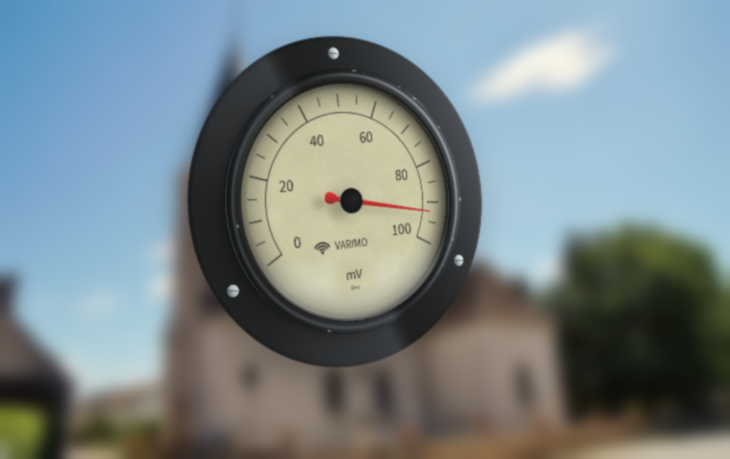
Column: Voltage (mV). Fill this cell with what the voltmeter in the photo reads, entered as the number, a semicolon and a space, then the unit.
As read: 92.5; mV
